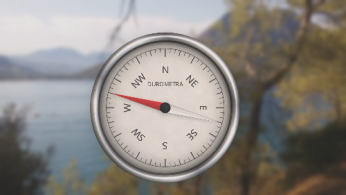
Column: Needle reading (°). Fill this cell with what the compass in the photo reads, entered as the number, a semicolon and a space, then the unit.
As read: 285; °
